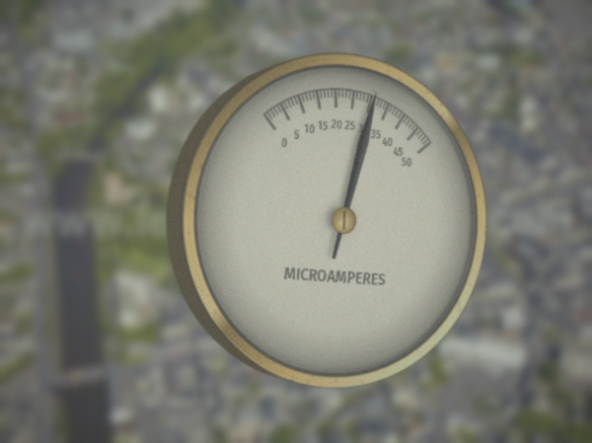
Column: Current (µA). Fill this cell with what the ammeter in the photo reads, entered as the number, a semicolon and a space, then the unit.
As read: 30; µA
